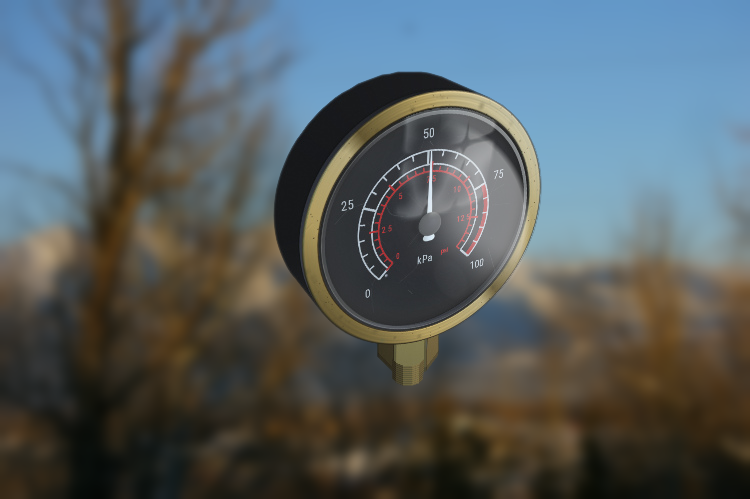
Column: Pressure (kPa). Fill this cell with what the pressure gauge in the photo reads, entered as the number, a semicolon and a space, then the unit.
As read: 50; kPa
